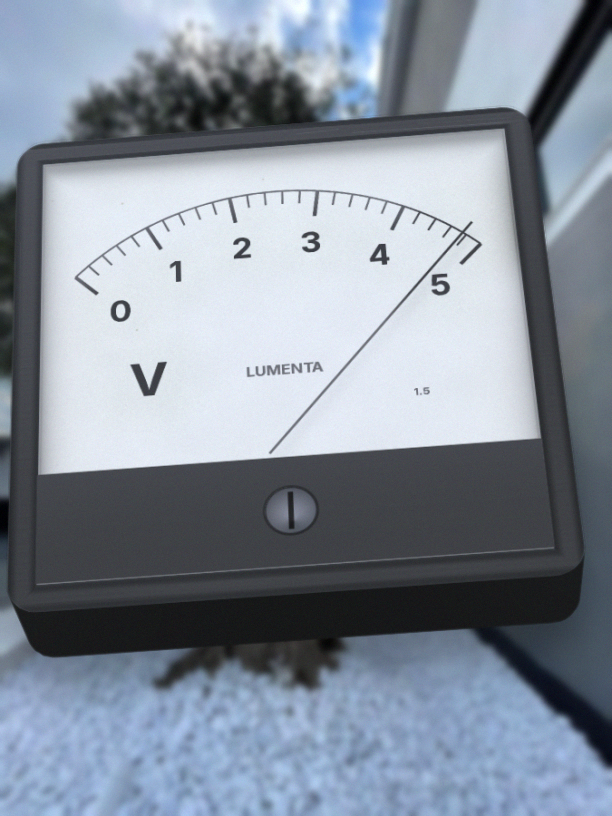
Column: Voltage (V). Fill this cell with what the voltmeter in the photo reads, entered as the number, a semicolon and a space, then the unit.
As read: 4.8; V
